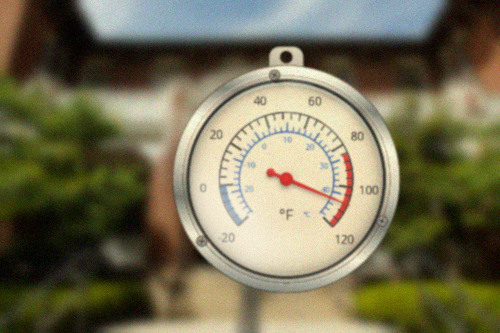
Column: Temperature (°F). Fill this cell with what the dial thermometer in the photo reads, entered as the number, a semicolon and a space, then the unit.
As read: 108; °F
